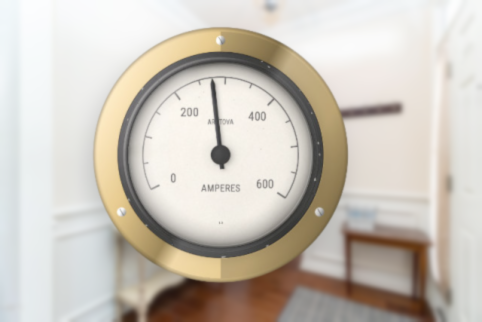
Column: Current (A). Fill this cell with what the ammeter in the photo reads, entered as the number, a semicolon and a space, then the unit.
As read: 275; A
